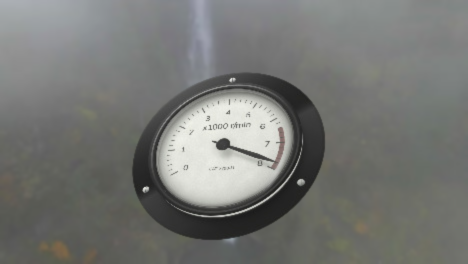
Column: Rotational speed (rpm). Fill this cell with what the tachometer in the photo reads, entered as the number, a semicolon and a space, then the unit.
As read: 7800; rpm
